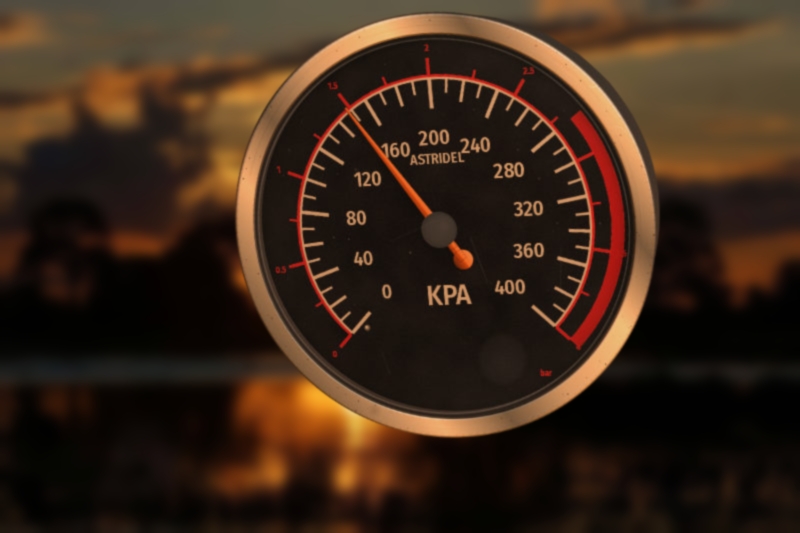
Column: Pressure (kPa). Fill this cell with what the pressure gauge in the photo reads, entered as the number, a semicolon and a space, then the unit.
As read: 150; kPa
